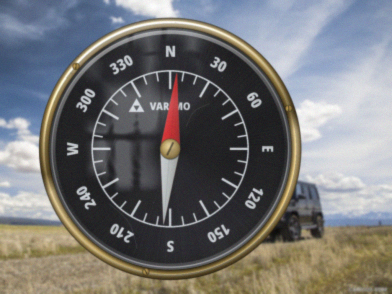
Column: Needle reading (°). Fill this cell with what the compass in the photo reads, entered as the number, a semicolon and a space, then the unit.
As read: 5; °
